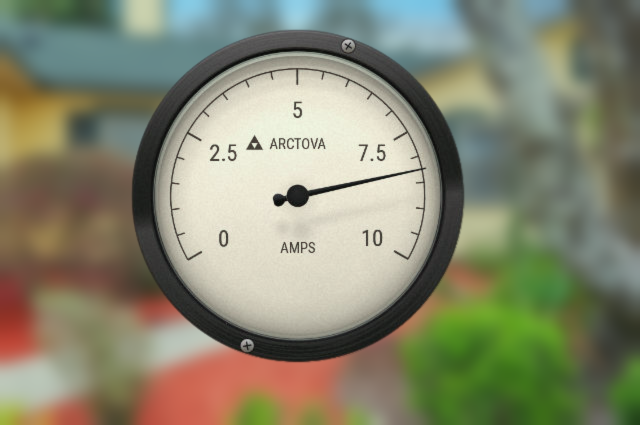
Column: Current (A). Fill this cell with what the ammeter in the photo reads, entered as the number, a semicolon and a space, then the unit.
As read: 8.25; A
